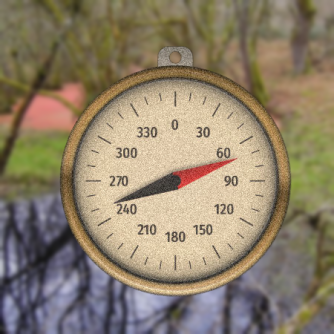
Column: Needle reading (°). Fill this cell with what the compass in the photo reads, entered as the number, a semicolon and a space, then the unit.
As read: 70; °
